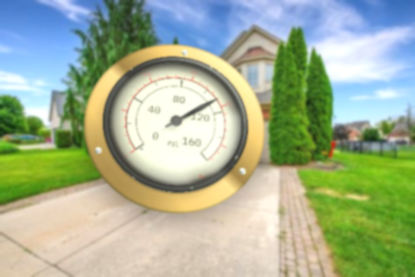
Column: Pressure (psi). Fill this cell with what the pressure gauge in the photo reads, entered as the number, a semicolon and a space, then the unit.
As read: 110; psi
